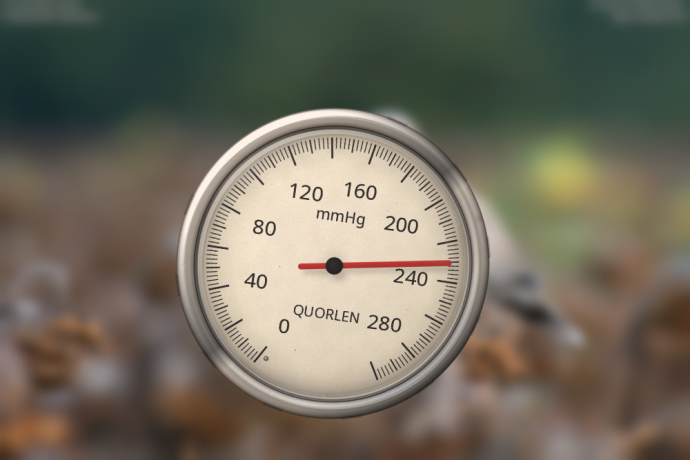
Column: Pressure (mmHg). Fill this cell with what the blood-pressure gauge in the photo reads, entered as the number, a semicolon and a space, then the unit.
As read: 230; mmHg
